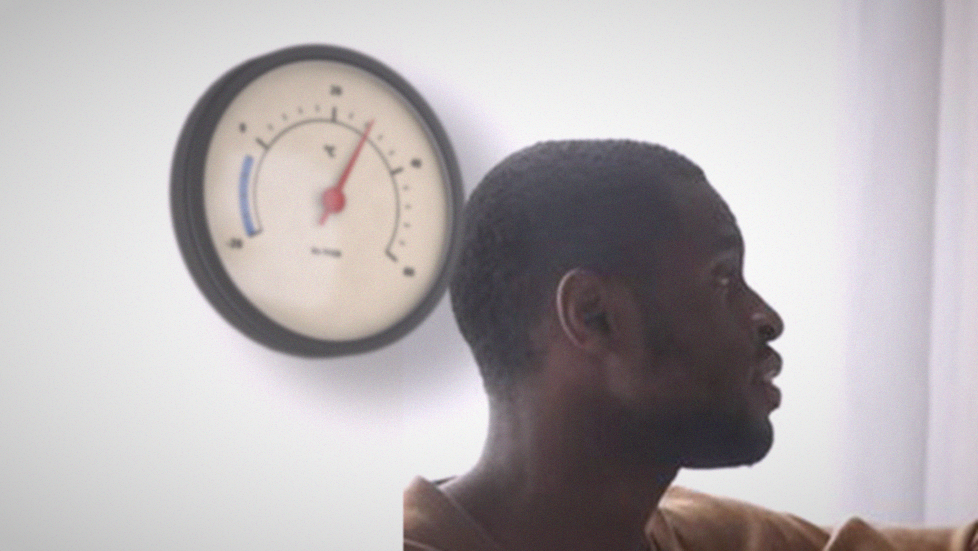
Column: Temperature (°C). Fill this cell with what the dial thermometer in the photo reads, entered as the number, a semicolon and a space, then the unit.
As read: 28; °C
